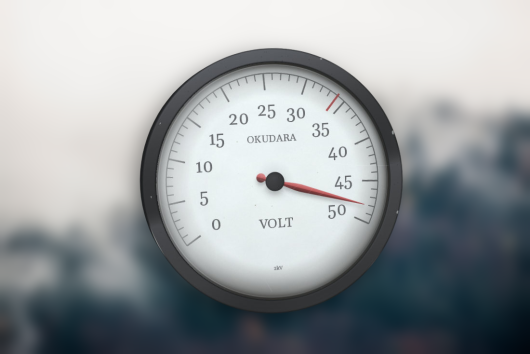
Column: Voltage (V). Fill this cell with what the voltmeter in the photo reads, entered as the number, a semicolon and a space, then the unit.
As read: 48; V
